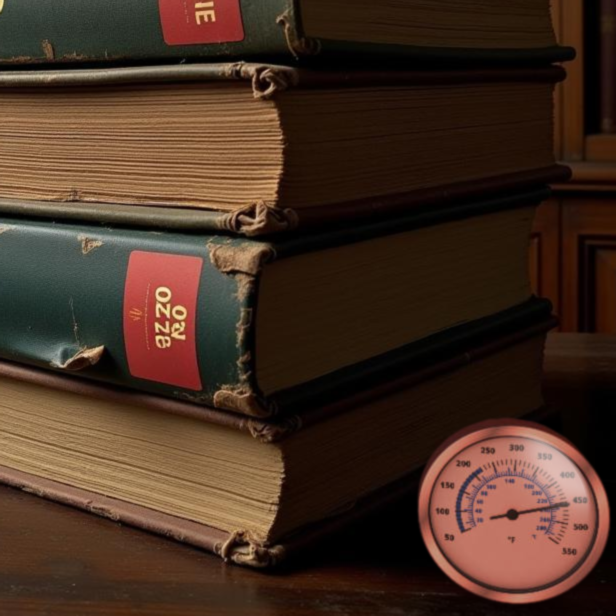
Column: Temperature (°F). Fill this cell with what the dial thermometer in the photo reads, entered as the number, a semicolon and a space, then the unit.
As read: 450; °F
